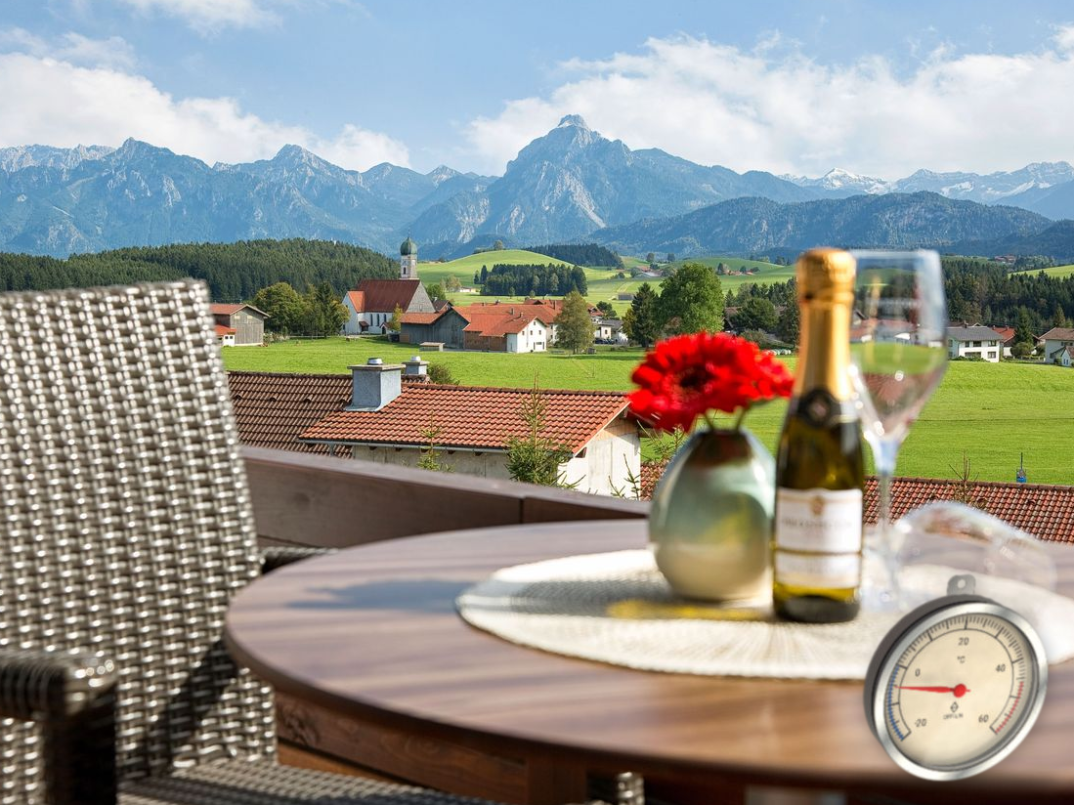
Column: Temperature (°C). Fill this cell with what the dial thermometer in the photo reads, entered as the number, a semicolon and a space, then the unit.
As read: -5; °C
